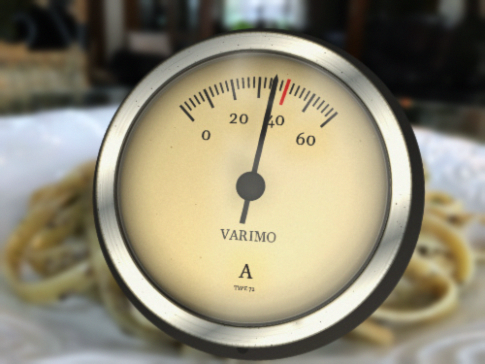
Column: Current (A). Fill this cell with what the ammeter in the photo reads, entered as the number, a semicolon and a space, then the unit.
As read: 36; A
